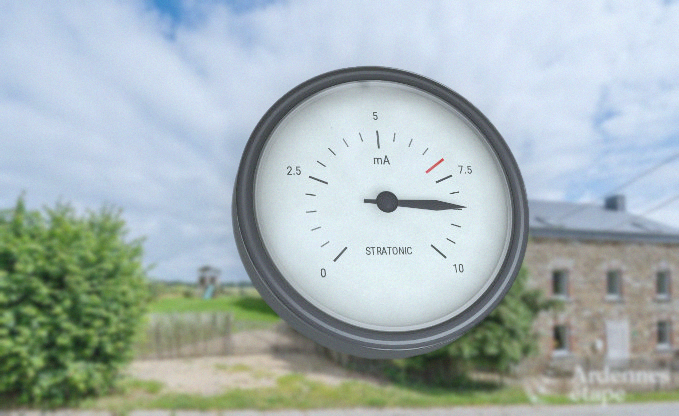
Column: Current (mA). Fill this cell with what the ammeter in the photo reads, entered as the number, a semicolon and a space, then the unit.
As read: 8.5; mA
